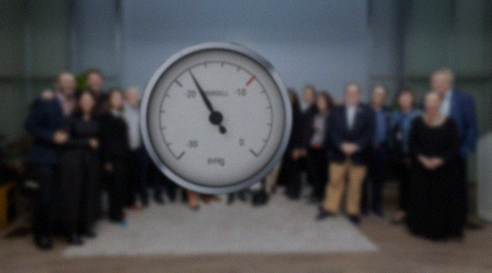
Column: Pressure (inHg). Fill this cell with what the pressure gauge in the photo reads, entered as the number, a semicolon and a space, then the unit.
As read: -18; inHg
